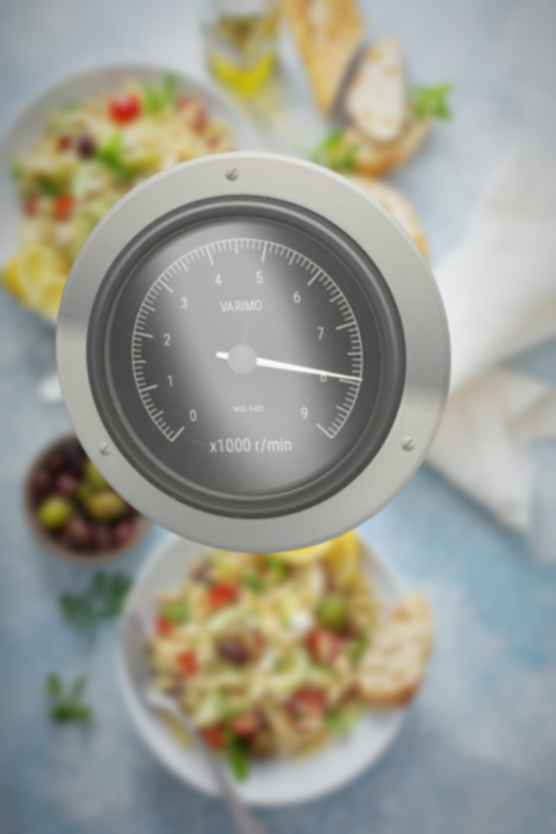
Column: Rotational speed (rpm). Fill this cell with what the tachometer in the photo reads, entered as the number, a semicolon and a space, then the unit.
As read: 7900; rpm
